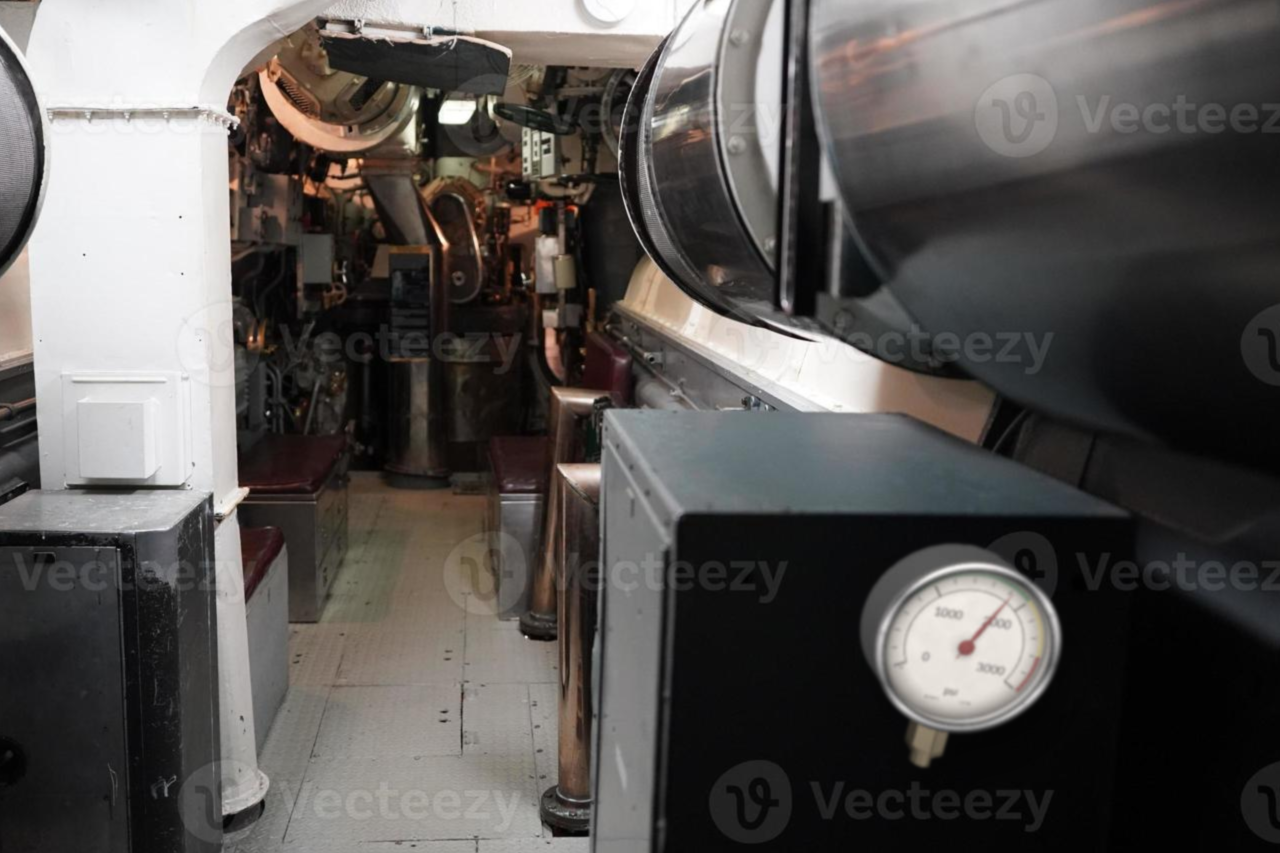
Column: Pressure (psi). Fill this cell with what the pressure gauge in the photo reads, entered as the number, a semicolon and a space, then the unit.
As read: 1800; psi
